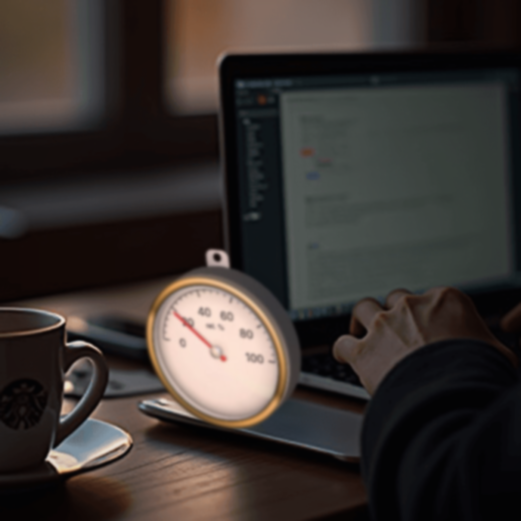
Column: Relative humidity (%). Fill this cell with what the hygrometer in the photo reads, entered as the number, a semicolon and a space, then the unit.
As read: 20; %
